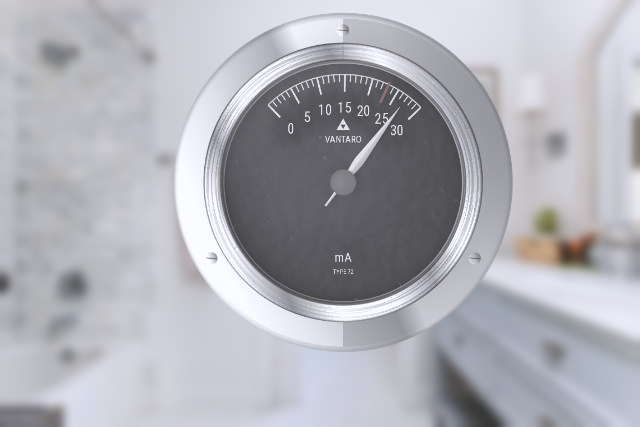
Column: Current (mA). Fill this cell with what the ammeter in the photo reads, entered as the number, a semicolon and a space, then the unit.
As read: 27; mA
